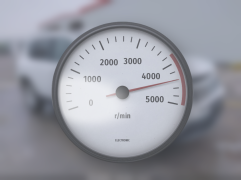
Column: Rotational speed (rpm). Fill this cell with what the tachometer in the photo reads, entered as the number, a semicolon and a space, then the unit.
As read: 4400; rpm
